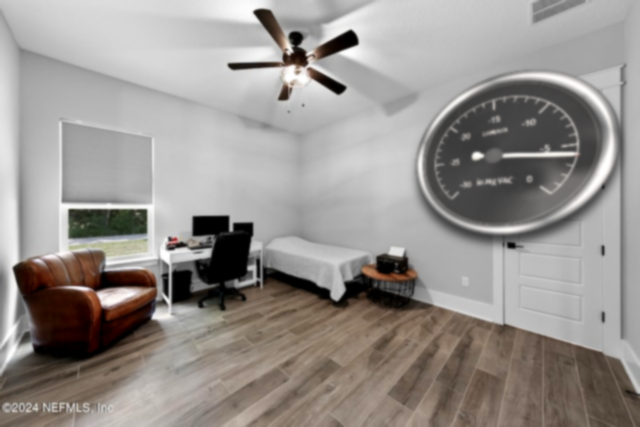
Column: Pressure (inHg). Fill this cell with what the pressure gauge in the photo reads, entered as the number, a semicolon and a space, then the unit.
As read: -4; inHg
